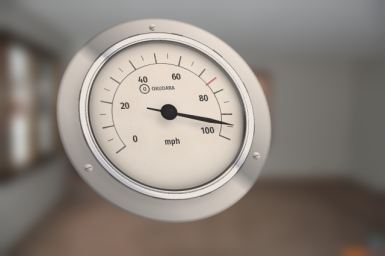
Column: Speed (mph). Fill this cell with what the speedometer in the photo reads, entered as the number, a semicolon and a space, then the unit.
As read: 95; mph
